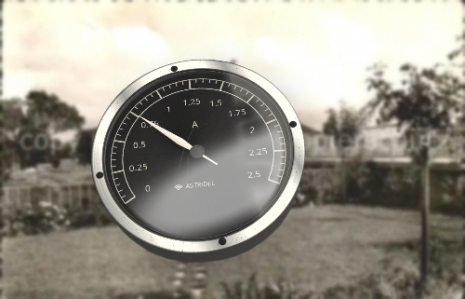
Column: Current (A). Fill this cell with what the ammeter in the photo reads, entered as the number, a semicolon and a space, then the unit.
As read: 0.75; A
